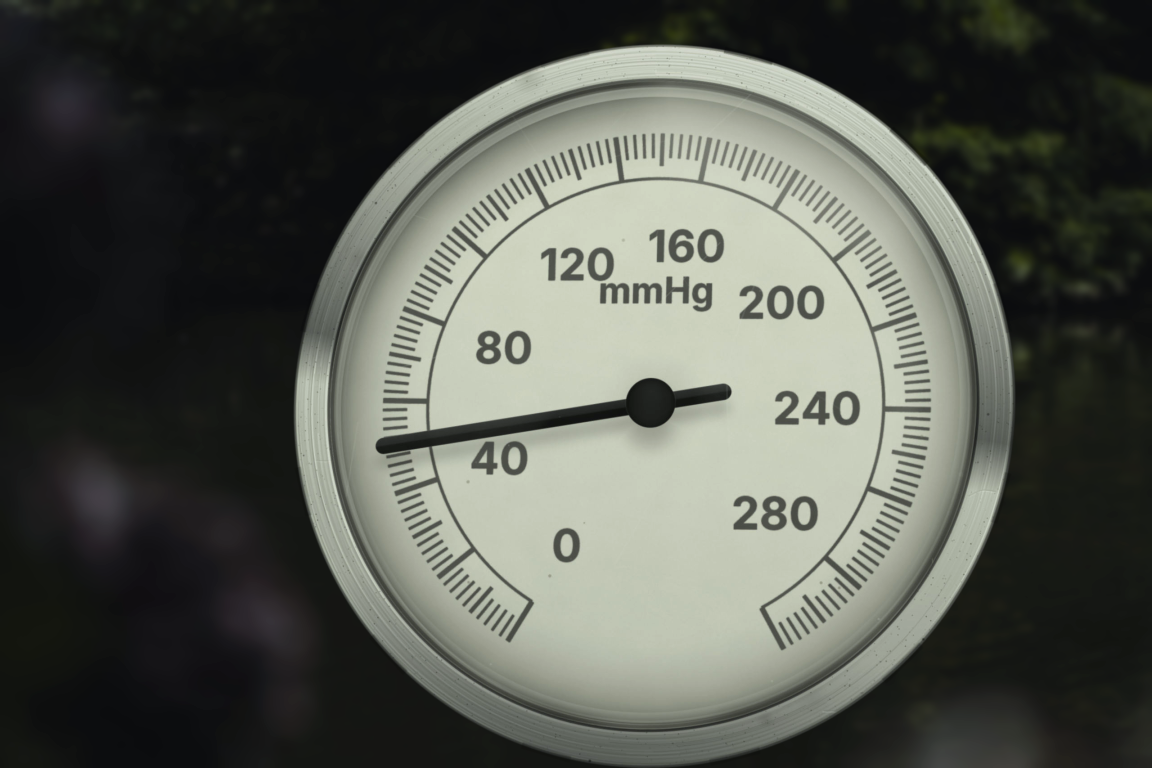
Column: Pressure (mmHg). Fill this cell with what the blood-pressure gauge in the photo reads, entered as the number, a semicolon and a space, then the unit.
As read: 50; mmHg
